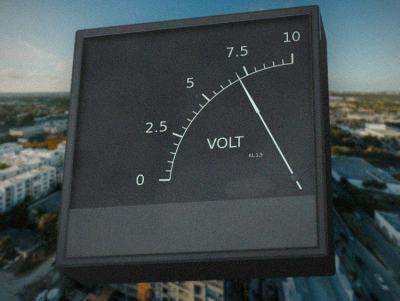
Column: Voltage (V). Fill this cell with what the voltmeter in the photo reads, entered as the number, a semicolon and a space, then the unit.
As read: 7; V
